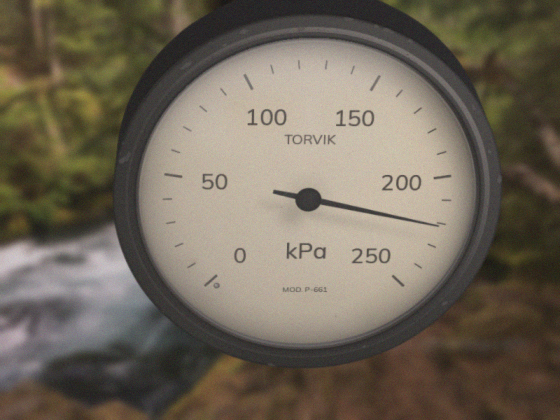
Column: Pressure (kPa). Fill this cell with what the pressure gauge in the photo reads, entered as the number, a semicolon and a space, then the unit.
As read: 220; kPa
